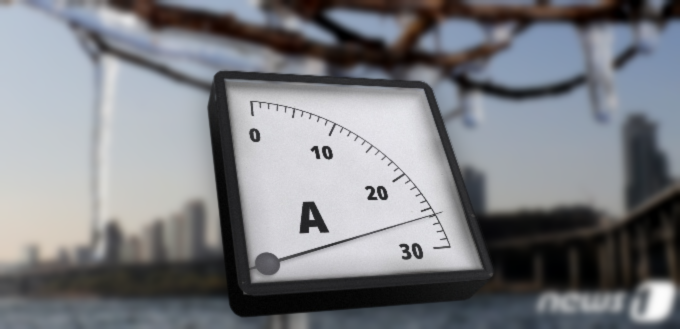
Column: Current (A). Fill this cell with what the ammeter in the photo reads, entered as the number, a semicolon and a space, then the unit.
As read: 26; A
